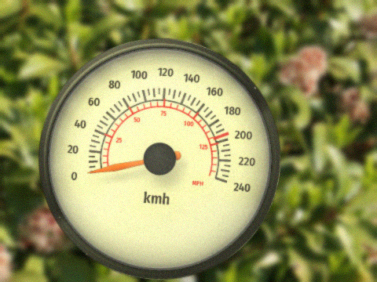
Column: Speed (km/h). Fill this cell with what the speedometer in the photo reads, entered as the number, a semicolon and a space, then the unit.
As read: 0; km/h
